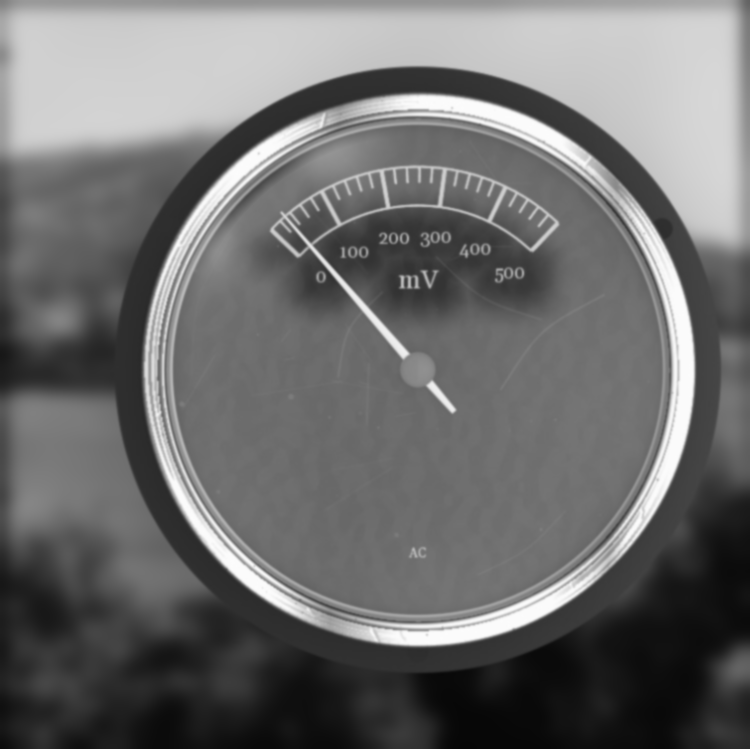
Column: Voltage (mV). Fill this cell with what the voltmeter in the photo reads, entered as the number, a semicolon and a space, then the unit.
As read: 30; mV
